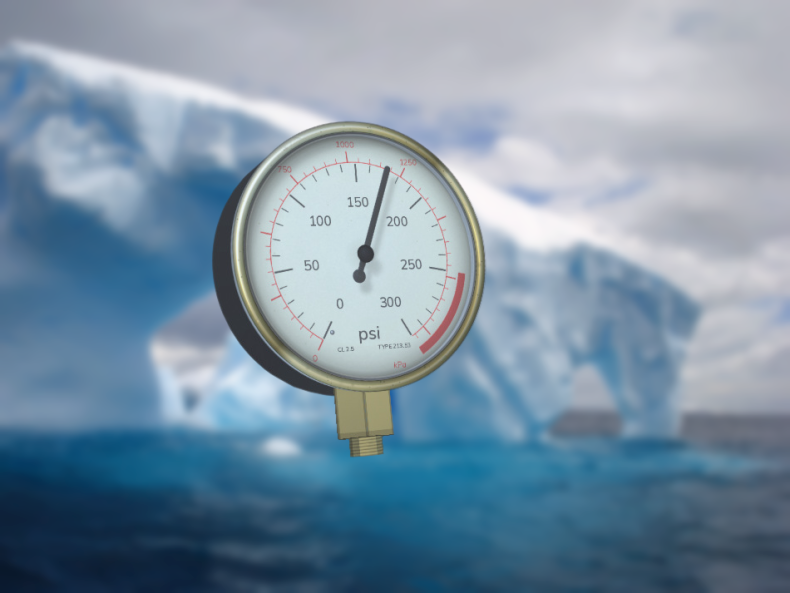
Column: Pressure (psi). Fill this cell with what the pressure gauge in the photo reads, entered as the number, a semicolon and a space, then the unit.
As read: 170; psi
